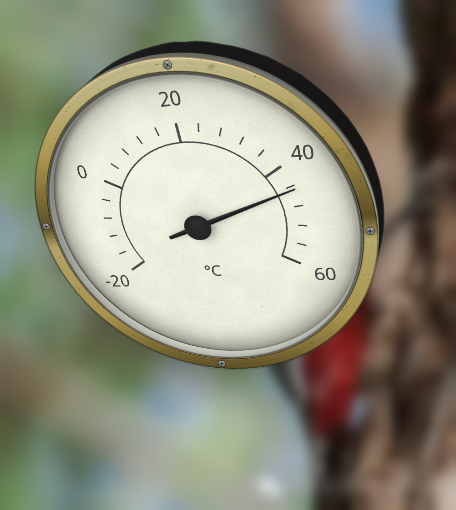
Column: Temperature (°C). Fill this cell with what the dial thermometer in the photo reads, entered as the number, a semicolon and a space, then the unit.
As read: 44; °C
